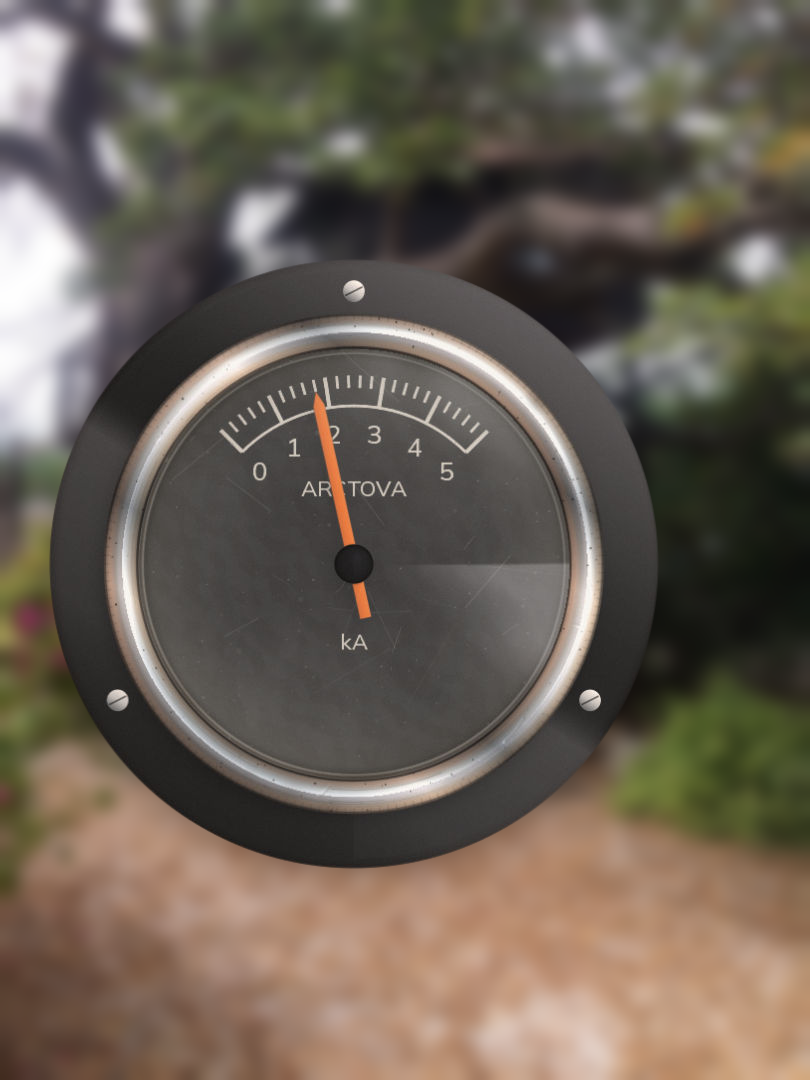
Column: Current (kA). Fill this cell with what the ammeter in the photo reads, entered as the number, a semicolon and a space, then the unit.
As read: 1.8; kA
